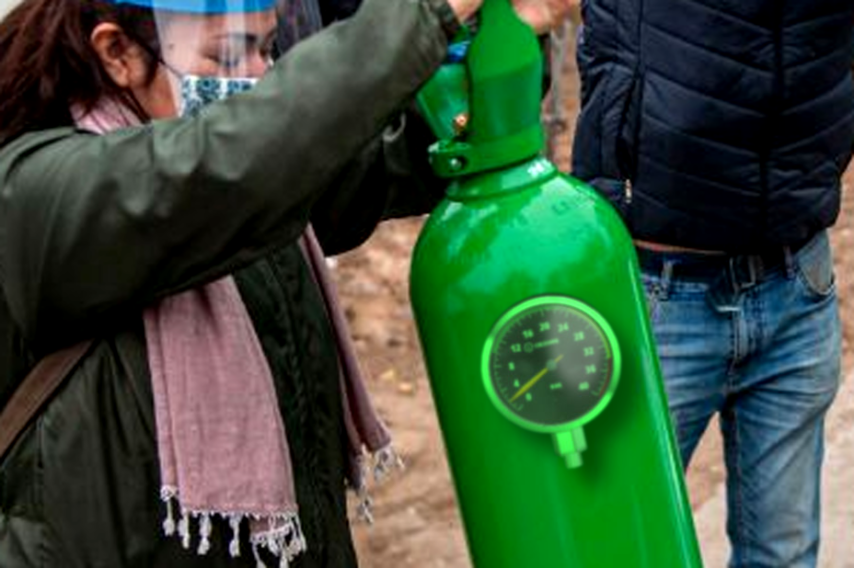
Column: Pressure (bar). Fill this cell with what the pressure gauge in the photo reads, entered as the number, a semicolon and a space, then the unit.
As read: 2; bar
